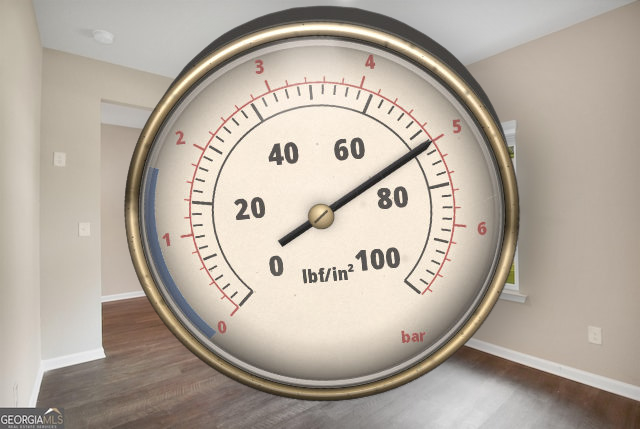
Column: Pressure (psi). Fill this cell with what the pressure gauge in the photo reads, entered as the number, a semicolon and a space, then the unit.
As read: 72; psi
